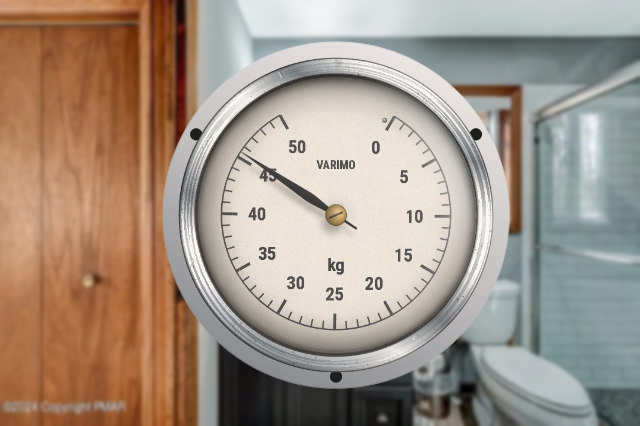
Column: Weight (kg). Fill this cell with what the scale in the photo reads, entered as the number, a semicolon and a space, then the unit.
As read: 45.5; kg
